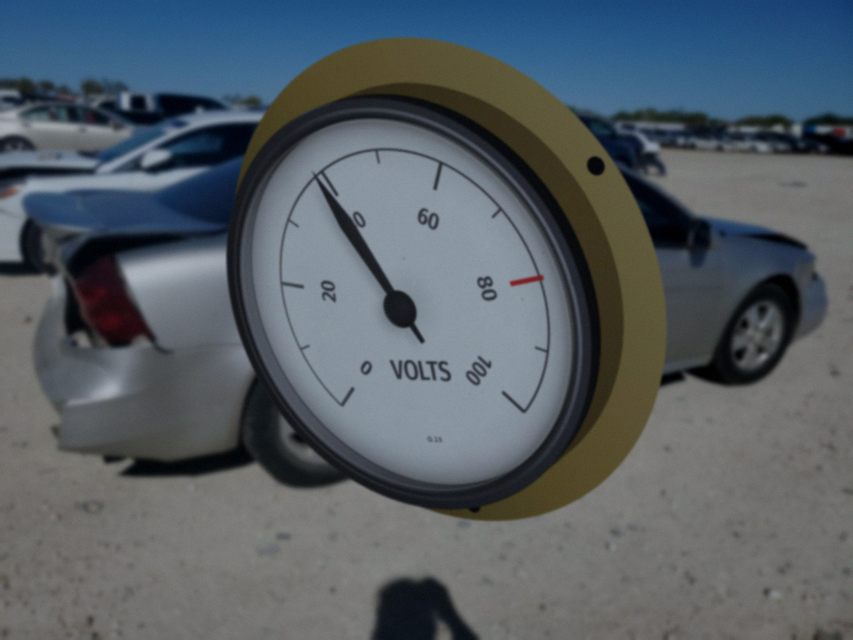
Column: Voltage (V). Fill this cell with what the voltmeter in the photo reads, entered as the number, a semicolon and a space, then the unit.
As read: 40; V
